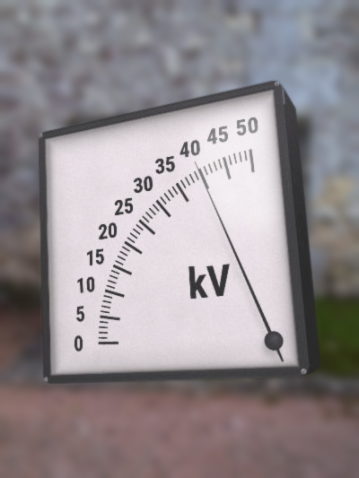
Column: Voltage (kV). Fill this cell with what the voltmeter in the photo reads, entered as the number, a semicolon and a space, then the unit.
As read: 40; kV
